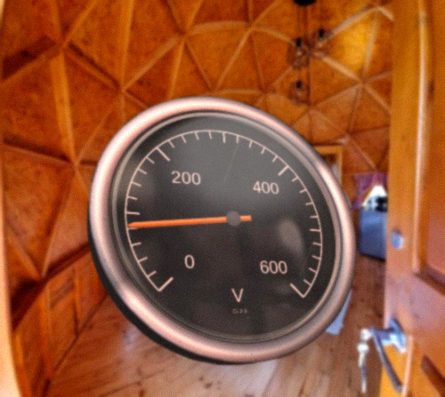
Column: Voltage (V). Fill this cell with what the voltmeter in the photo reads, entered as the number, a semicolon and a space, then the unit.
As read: 80; V
